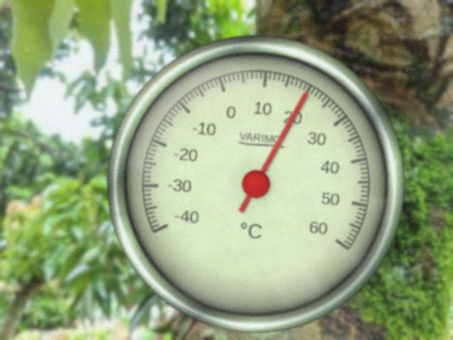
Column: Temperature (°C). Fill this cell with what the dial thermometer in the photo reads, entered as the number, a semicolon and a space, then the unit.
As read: 20; °C
